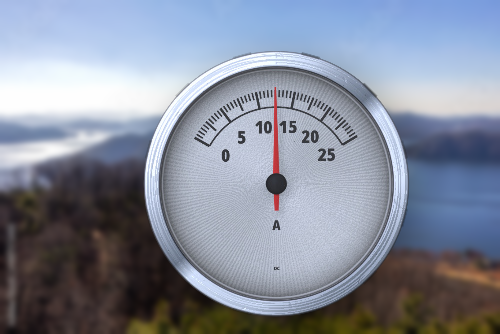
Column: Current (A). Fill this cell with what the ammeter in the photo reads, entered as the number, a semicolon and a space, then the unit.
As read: 12.5; A
